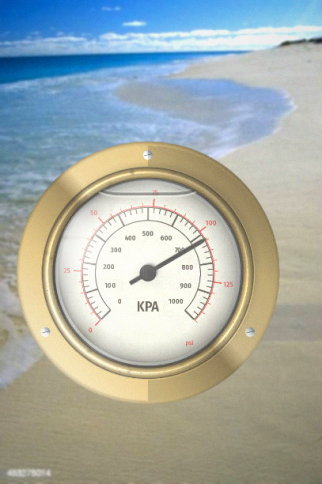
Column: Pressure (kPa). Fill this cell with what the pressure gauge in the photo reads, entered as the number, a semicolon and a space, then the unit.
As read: 720; kPa
